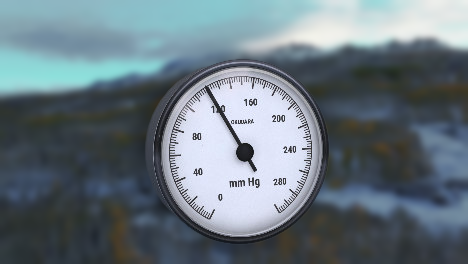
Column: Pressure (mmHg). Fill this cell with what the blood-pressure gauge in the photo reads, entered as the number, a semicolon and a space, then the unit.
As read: 120; mmHg
